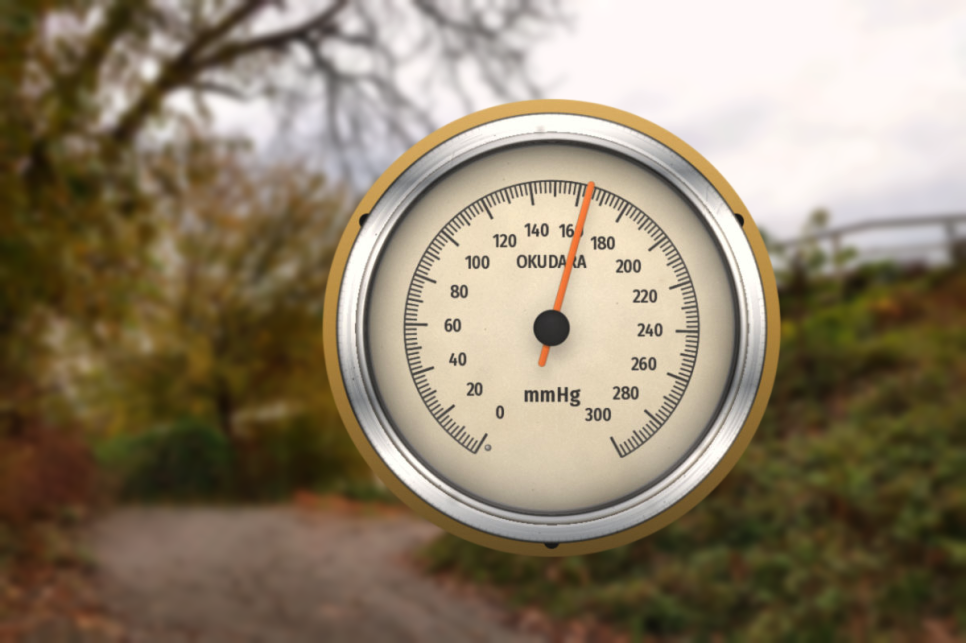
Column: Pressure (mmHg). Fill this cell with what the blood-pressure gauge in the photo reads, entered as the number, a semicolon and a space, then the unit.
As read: 164; mmHg
